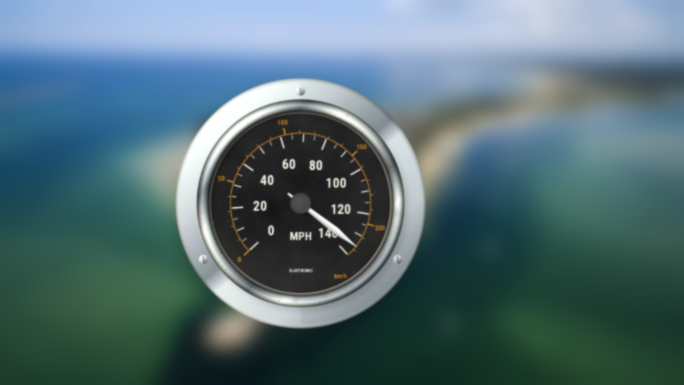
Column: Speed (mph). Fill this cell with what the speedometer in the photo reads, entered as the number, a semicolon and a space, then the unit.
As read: 135; mph
